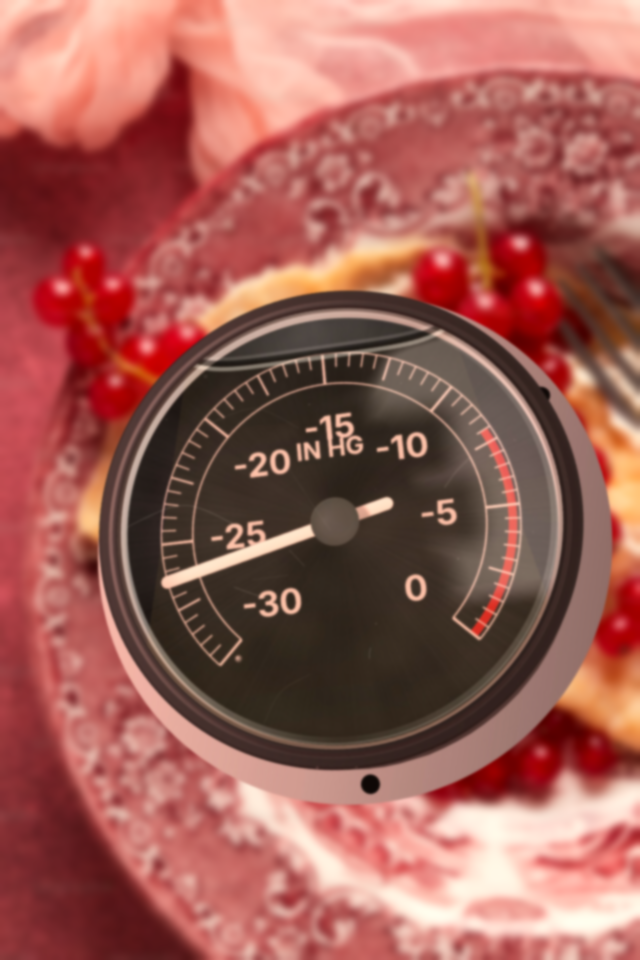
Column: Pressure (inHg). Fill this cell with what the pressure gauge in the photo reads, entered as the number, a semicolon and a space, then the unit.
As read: -26.5; inHg
